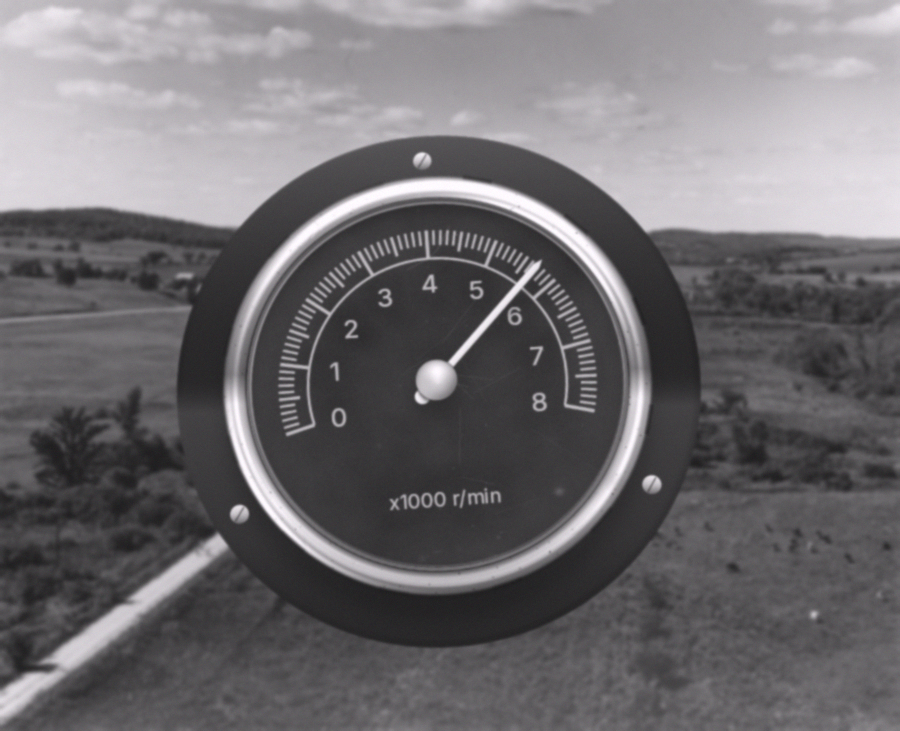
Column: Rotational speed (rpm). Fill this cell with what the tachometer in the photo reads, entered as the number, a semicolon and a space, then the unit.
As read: 5700; rpm
